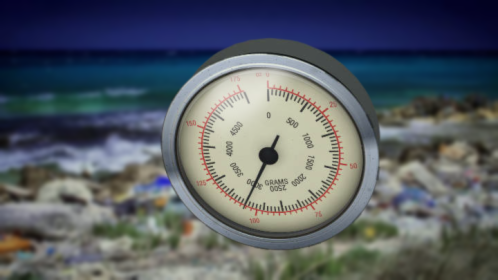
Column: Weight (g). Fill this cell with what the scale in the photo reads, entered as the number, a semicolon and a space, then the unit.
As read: 3000; g
